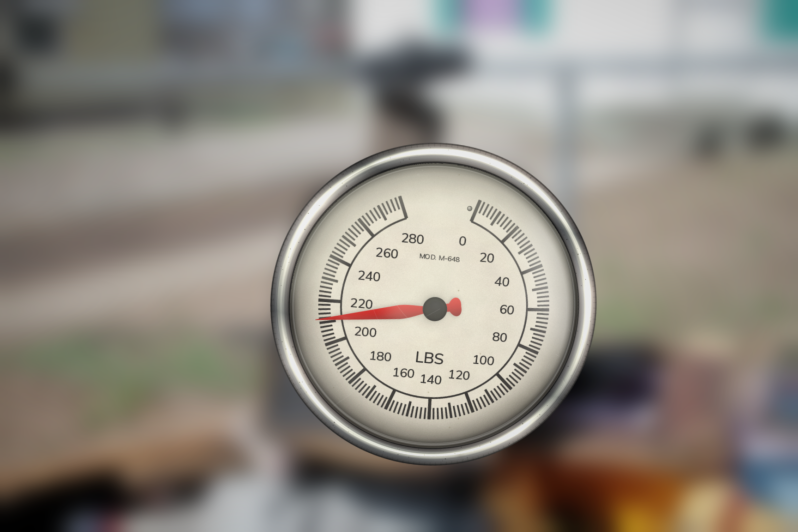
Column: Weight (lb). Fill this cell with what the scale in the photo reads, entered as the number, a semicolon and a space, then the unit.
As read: 212; lb
